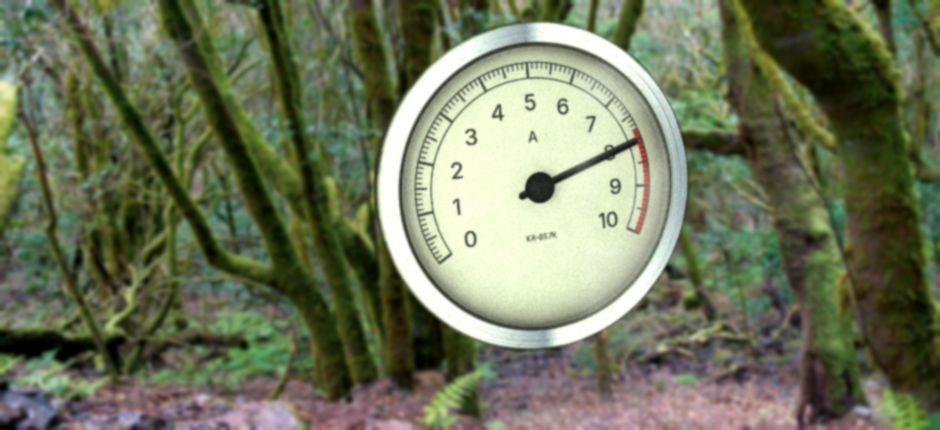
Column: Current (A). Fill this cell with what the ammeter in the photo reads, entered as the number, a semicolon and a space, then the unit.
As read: 8; A
